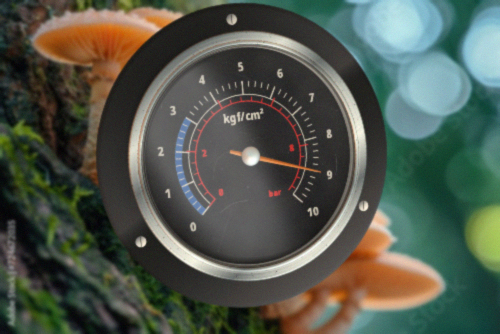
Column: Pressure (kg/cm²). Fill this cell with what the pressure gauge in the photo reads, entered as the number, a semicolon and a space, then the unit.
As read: 9; kg/cm²
